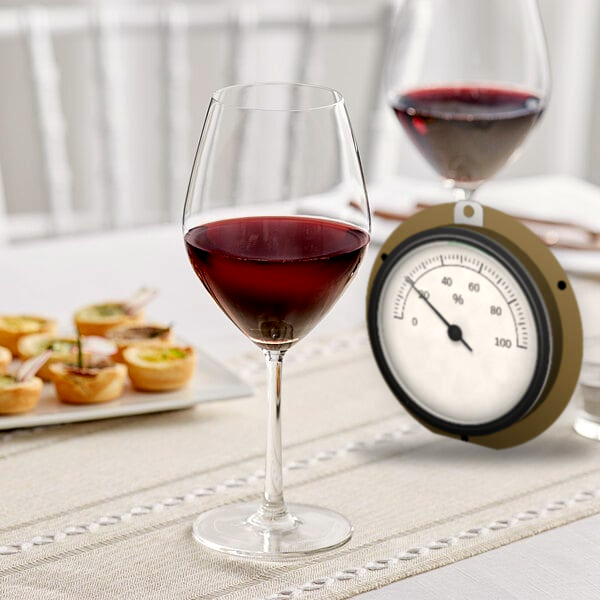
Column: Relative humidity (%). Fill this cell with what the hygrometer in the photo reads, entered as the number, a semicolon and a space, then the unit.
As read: 20; %
